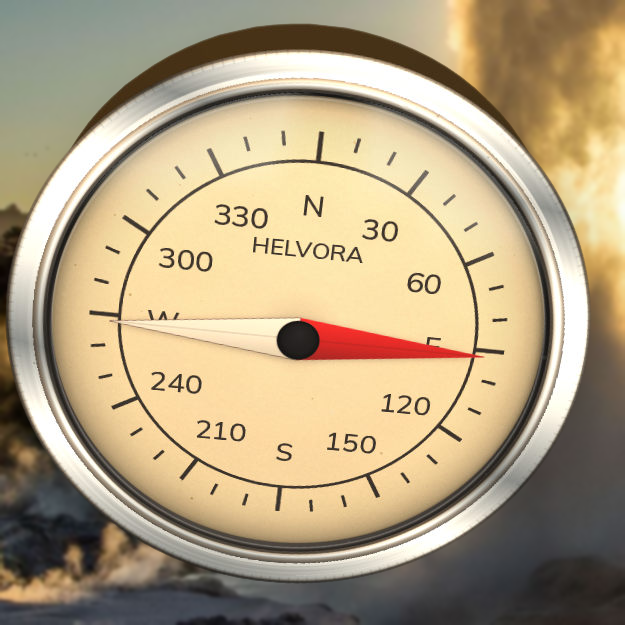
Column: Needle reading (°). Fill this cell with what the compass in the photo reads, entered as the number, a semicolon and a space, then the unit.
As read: 90; °
